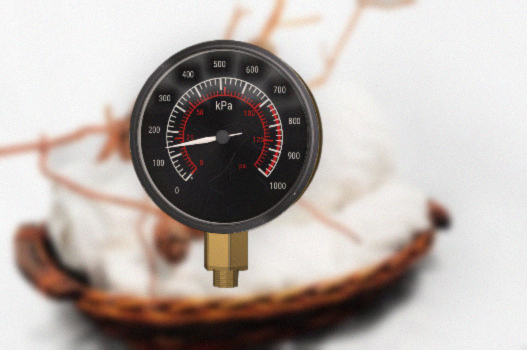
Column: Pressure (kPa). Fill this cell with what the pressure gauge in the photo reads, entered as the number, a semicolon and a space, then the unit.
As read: 140; kPa
